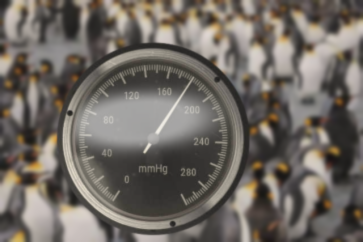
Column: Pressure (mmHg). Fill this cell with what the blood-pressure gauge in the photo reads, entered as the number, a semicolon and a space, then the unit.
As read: 180; mmHg
